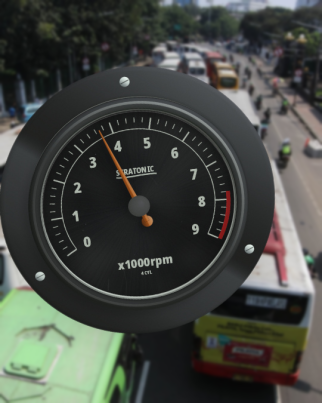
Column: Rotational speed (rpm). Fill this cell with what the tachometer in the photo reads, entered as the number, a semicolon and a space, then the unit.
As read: 3700; rpm
